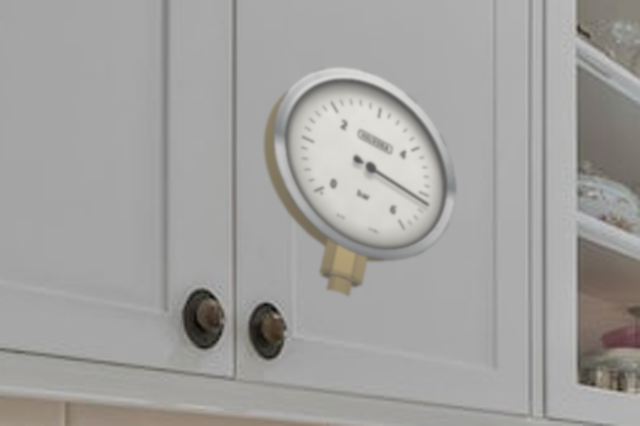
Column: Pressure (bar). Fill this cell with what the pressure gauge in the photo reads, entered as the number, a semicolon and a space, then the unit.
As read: 5.2; bar
